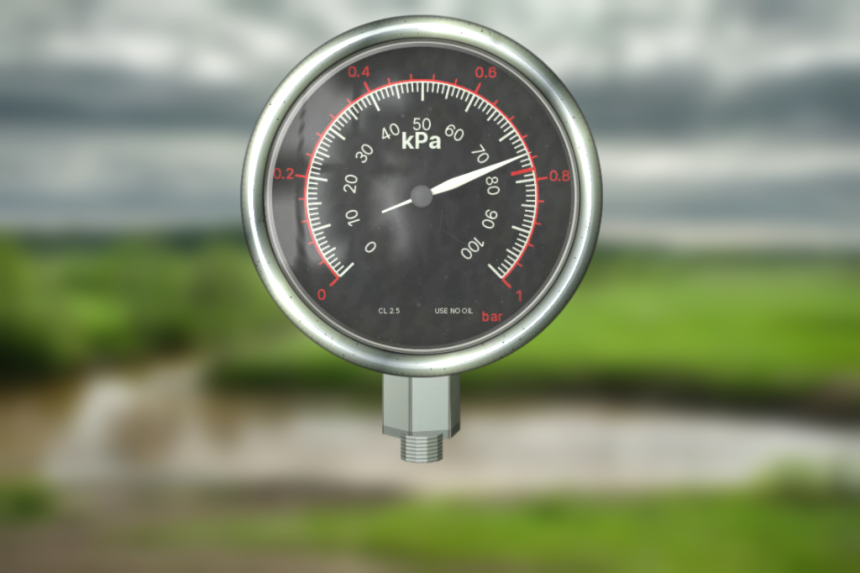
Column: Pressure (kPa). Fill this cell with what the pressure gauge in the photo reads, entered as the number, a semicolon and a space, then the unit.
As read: 75; kPa
